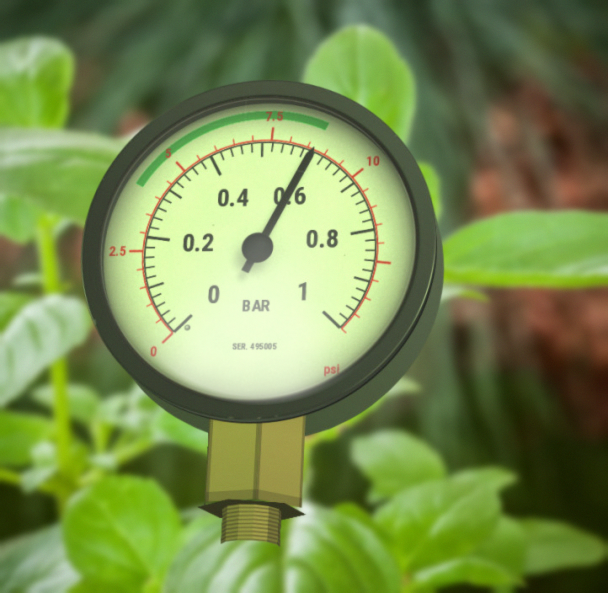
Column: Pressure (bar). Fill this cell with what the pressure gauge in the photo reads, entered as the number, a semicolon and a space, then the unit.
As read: 0.6; bar
